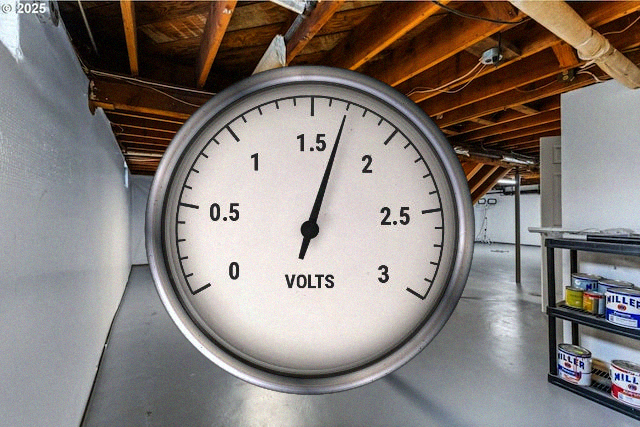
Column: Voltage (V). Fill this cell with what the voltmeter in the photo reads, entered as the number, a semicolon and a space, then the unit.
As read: 1.7; V
